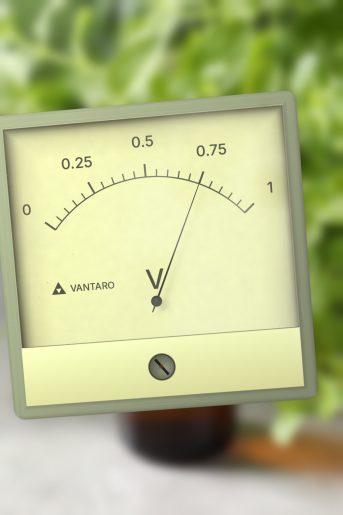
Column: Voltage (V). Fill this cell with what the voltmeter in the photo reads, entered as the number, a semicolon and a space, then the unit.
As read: 0.75; V
